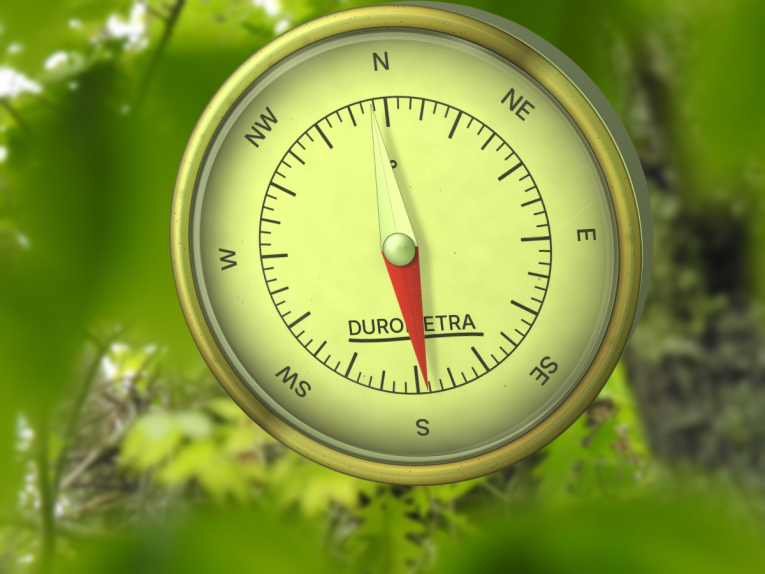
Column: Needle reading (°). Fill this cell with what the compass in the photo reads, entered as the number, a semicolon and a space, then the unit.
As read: 175; °
